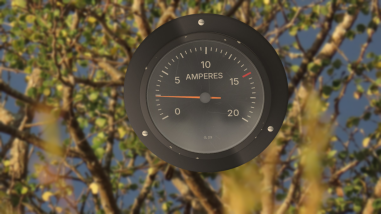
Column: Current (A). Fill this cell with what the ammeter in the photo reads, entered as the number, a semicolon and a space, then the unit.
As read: 2.5; A
